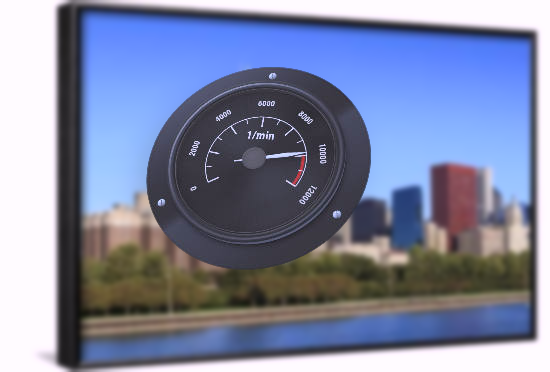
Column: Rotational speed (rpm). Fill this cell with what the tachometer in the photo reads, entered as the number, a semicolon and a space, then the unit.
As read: 10000; rpm
